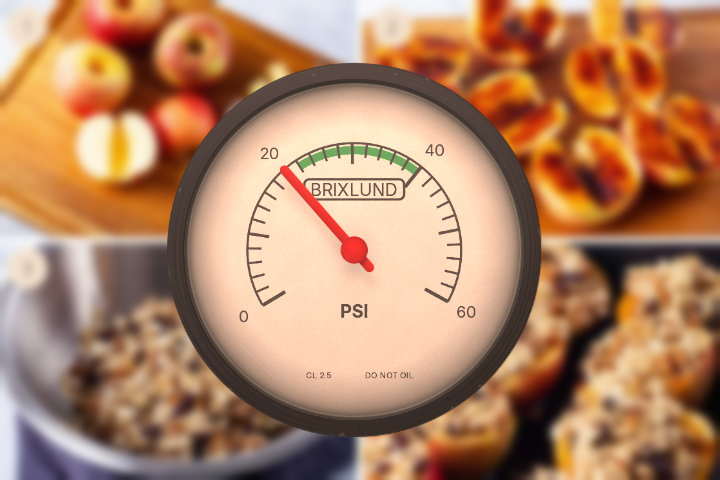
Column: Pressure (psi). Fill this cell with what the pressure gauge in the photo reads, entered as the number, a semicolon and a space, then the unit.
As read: 20; psi
